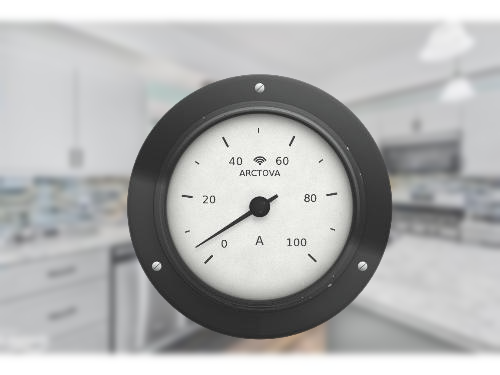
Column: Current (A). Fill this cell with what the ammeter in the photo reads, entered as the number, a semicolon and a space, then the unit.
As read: 5; A
